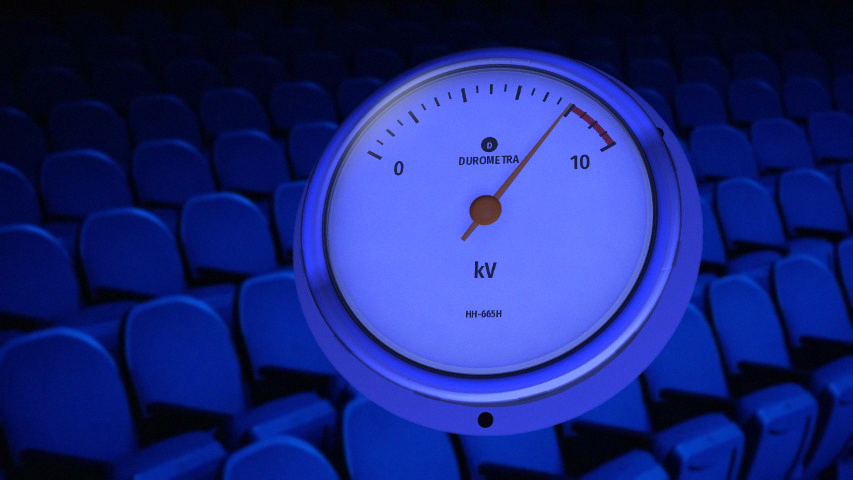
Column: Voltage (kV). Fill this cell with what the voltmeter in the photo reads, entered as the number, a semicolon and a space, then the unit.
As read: 8; kV
